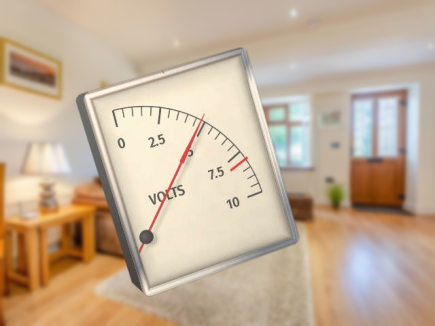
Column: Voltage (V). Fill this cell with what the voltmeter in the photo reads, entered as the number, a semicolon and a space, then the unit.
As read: 4.75; V
